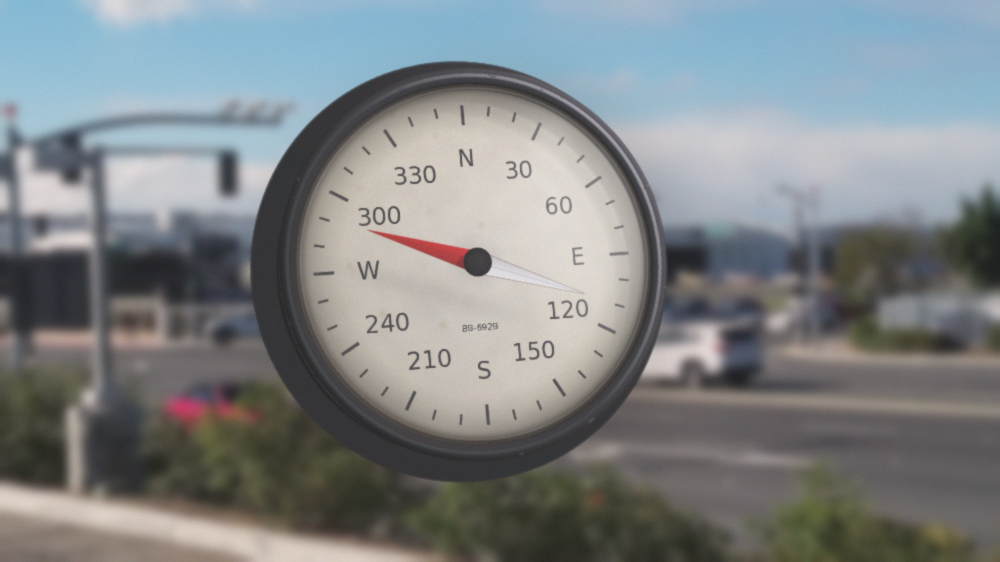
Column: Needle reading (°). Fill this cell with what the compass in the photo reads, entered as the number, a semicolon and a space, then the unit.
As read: 290; °
